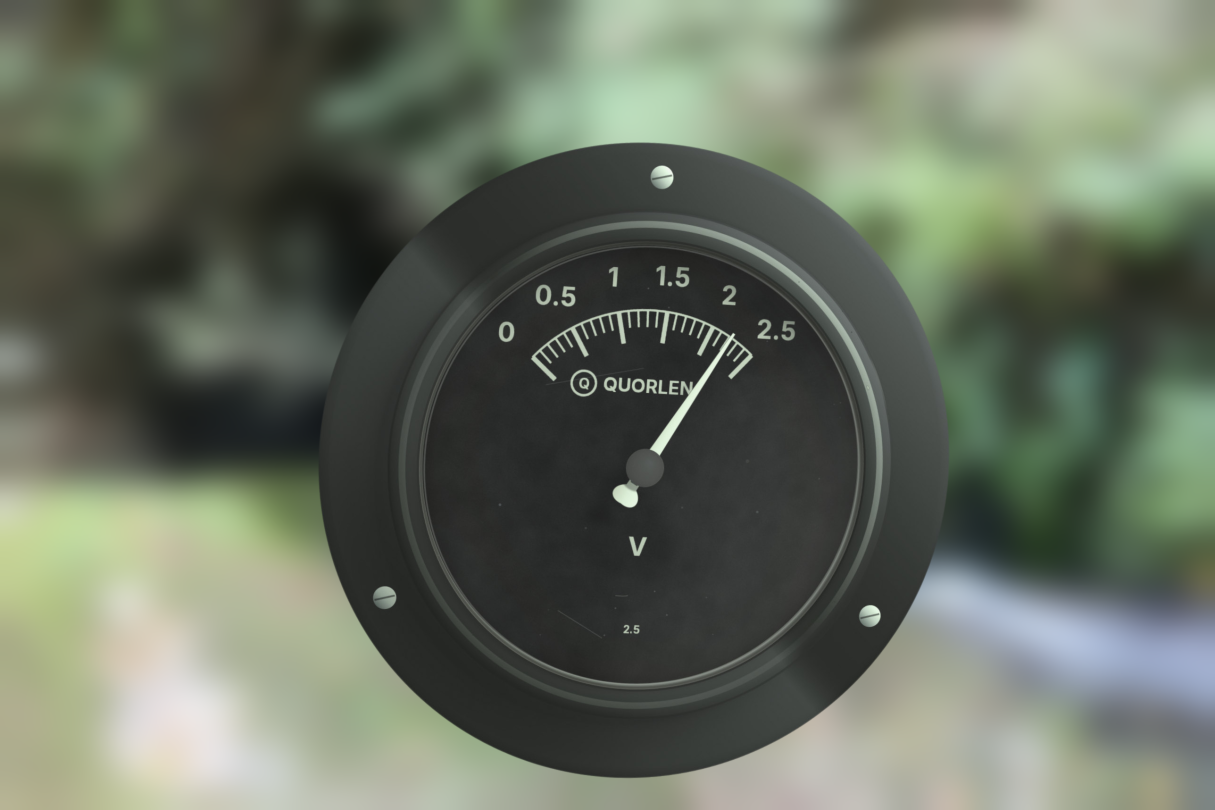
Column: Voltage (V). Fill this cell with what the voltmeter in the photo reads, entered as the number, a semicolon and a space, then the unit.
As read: 2.2; V
